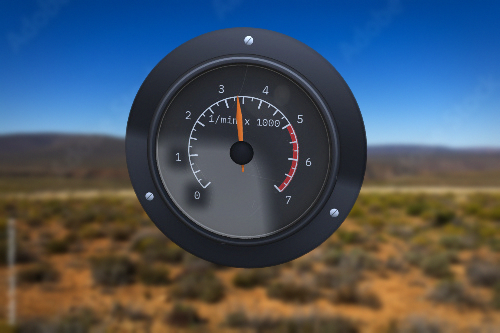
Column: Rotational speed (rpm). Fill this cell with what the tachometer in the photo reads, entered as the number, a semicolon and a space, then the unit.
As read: 3375; rpm
